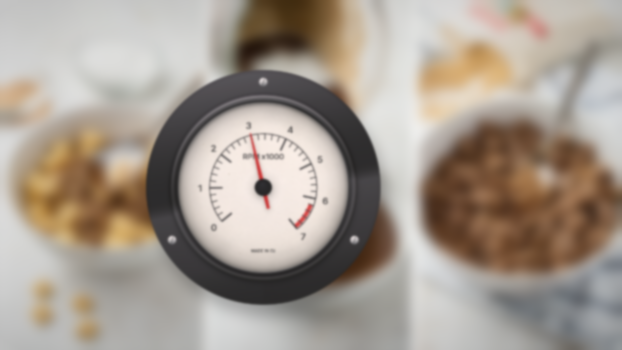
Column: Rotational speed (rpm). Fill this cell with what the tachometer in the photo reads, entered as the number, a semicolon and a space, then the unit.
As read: 3000; rpm
